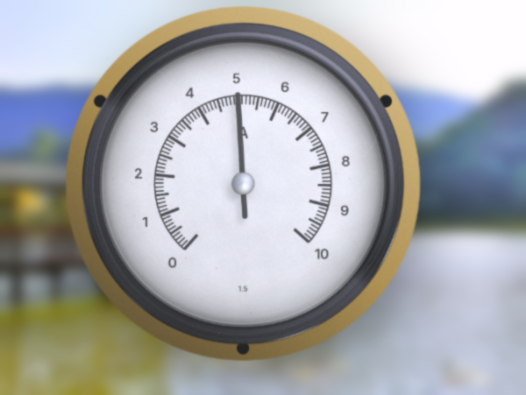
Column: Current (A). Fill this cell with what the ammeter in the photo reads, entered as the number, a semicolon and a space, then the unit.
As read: 5; A
